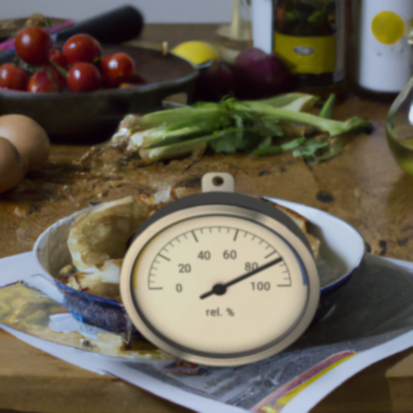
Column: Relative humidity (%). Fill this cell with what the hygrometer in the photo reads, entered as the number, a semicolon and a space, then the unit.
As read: 84; %
